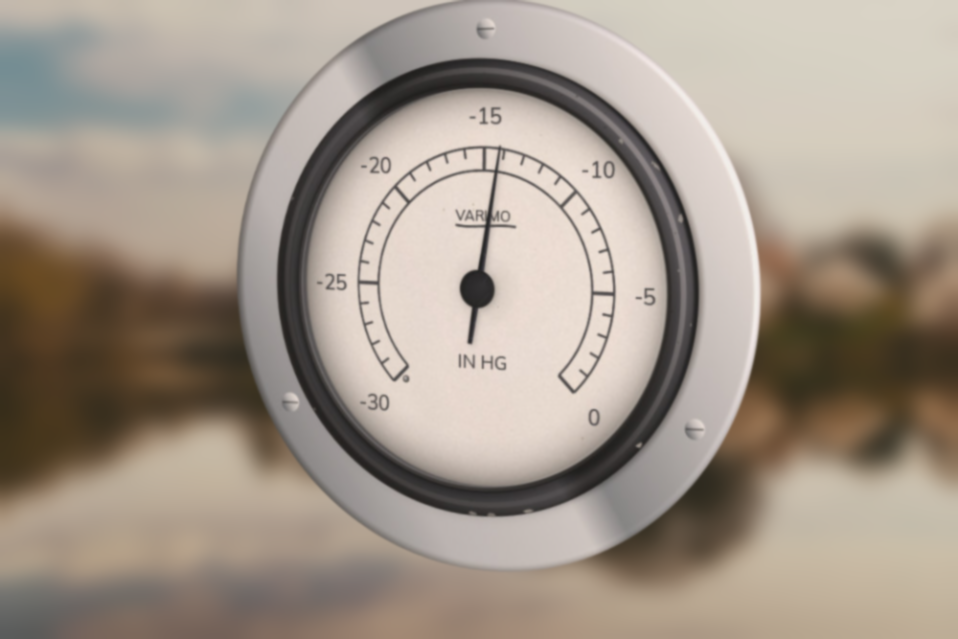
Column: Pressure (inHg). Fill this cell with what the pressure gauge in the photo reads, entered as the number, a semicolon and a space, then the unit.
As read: -14; inHg
